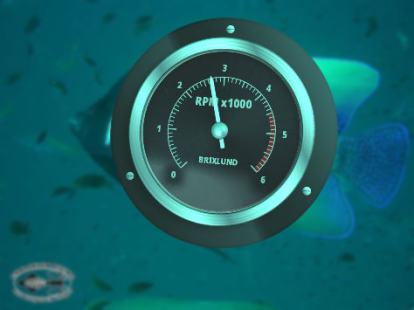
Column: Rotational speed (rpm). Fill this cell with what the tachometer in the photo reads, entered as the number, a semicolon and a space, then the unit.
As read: 2700; rpm
